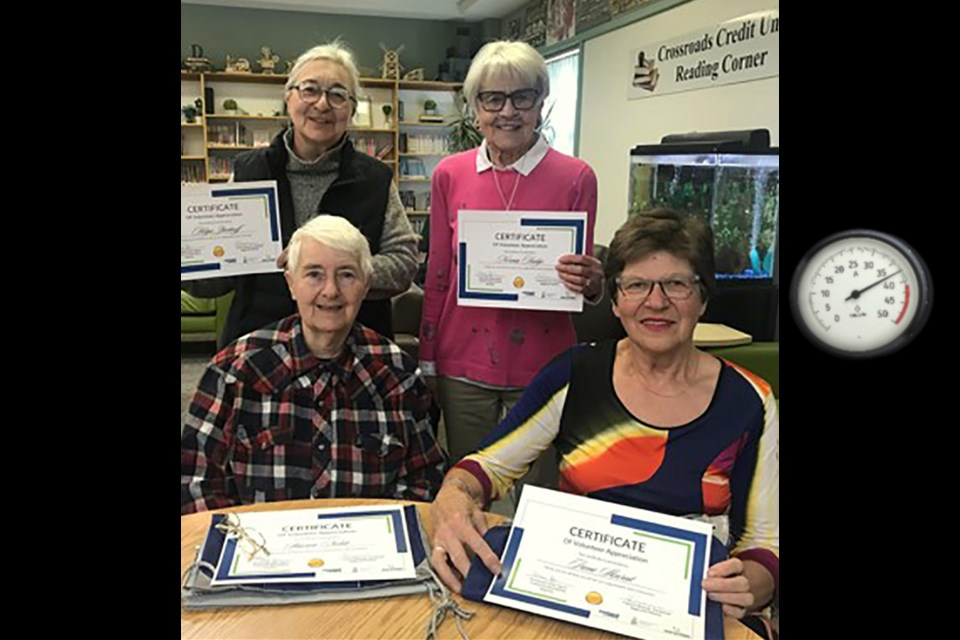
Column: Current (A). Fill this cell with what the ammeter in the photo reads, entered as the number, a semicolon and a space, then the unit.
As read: 37.5; A
